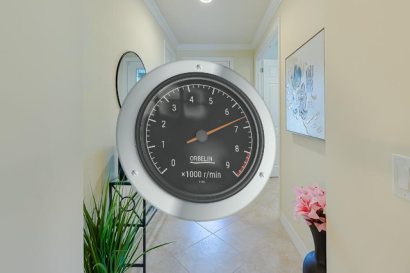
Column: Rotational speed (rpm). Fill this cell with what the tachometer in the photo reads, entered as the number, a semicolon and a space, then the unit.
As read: 6600; rpm
